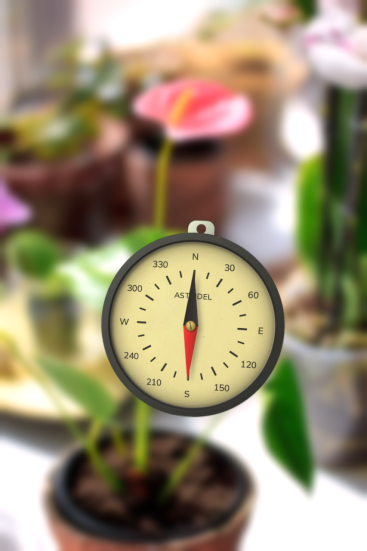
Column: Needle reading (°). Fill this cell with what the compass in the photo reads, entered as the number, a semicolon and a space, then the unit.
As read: 180; °
